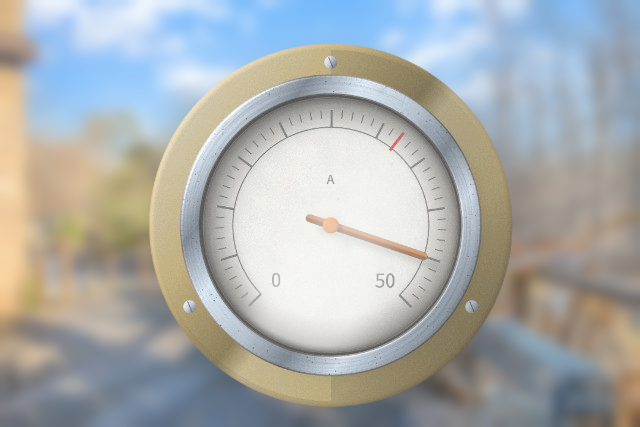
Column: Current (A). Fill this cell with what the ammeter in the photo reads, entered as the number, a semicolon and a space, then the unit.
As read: 45; A
